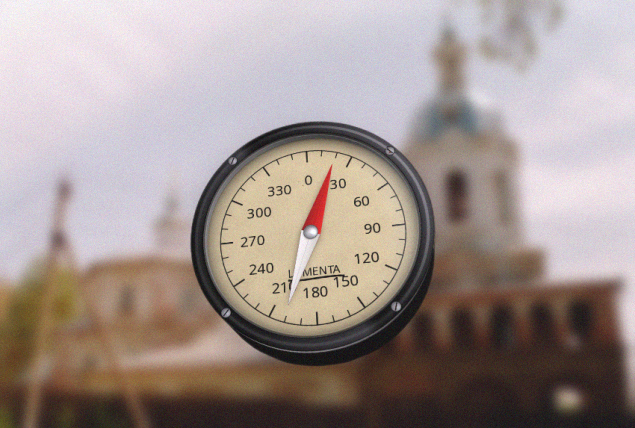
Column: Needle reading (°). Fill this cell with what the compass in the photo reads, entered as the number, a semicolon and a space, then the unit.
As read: 20; °
